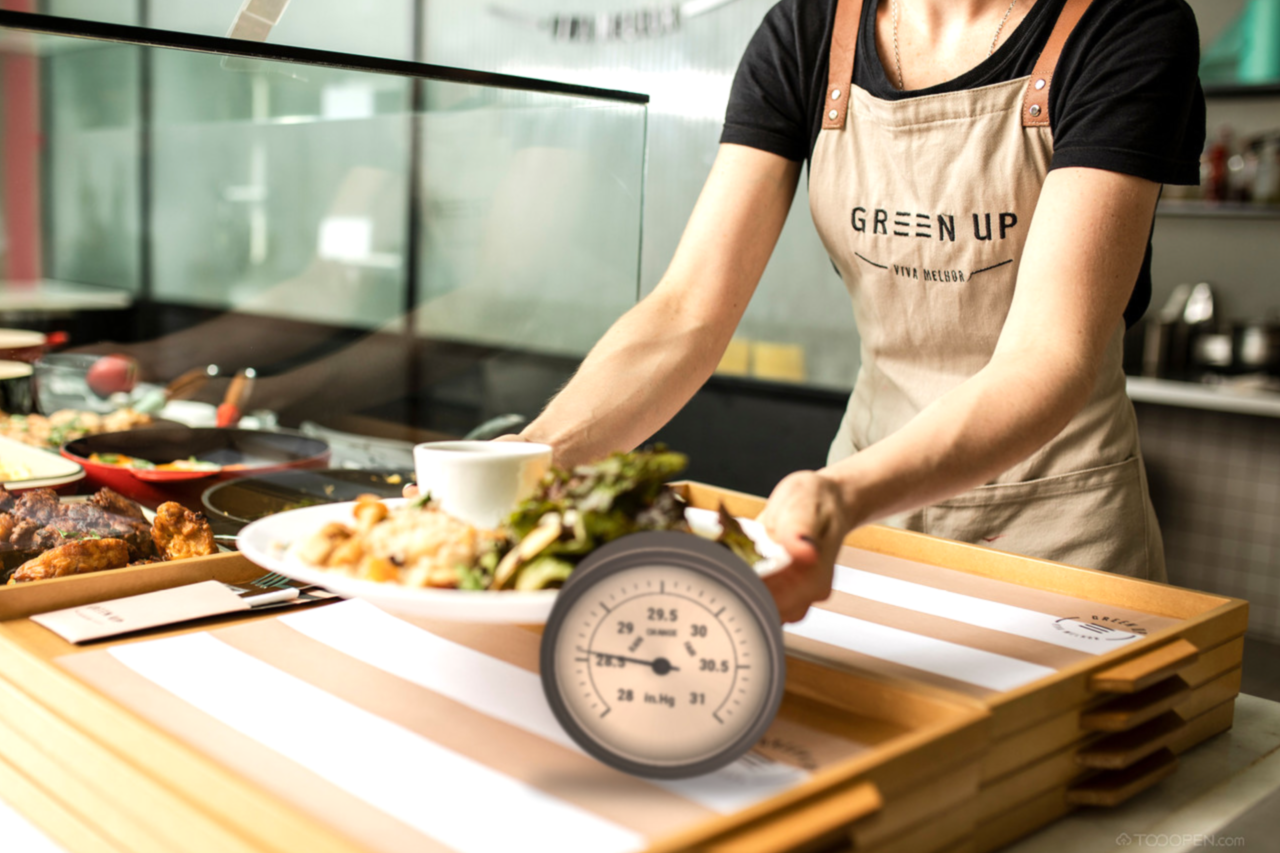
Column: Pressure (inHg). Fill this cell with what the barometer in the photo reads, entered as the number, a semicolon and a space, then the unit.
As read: 28.6; inHg
